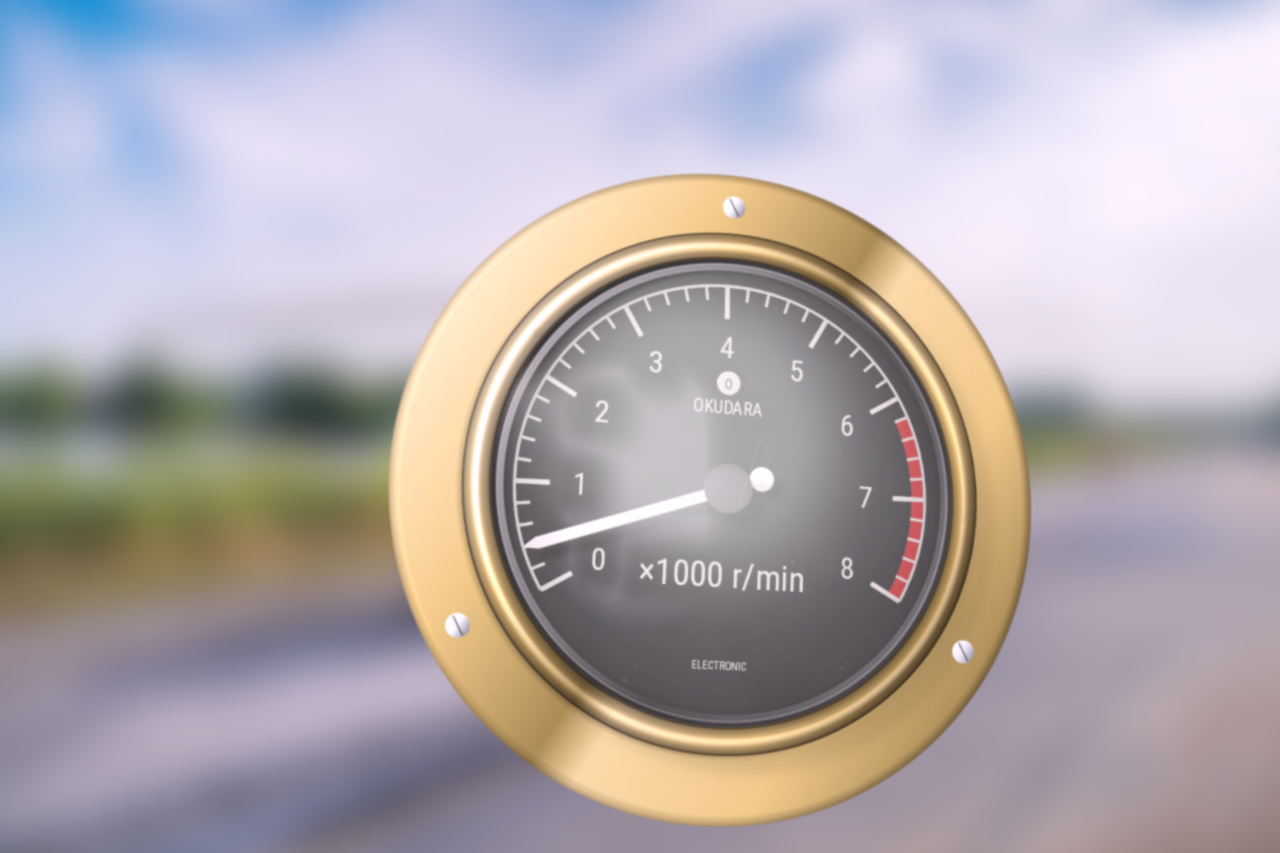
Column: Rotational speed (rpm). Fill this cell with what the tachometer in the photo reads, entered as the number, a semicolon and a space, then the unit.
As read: 400; rpm
